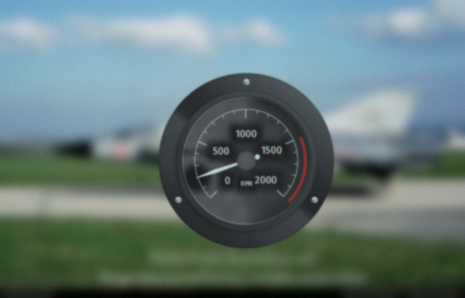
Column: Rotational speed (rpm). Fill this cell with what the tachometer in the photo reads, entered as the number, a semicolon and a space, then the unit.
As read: 200; rpm
